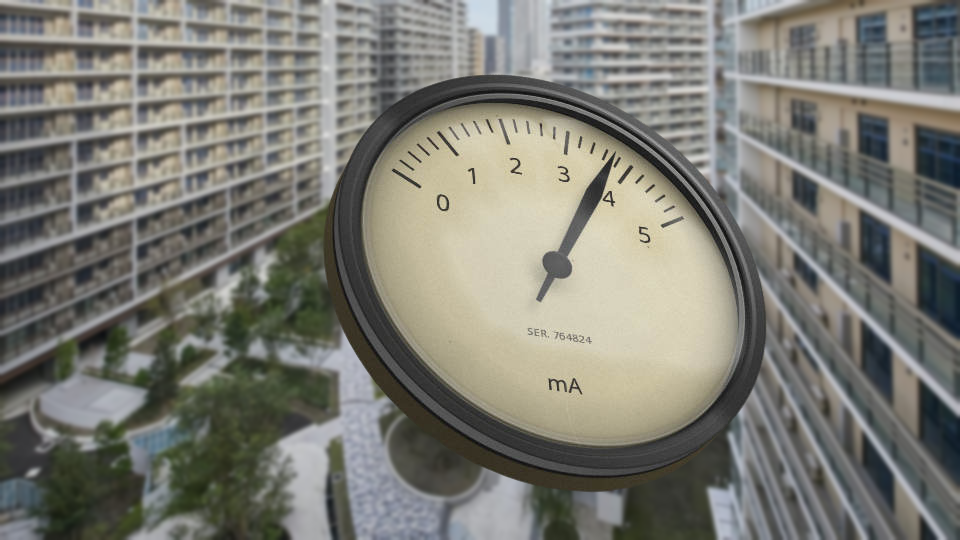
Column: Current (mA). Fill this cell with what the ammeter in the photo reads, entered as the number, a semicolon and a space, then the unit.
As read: 3.7; mA
